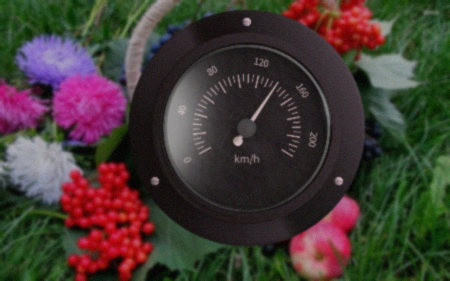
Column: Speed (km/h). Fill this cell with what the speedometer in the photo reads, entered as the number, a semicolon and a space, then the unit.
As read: 140; km/h
